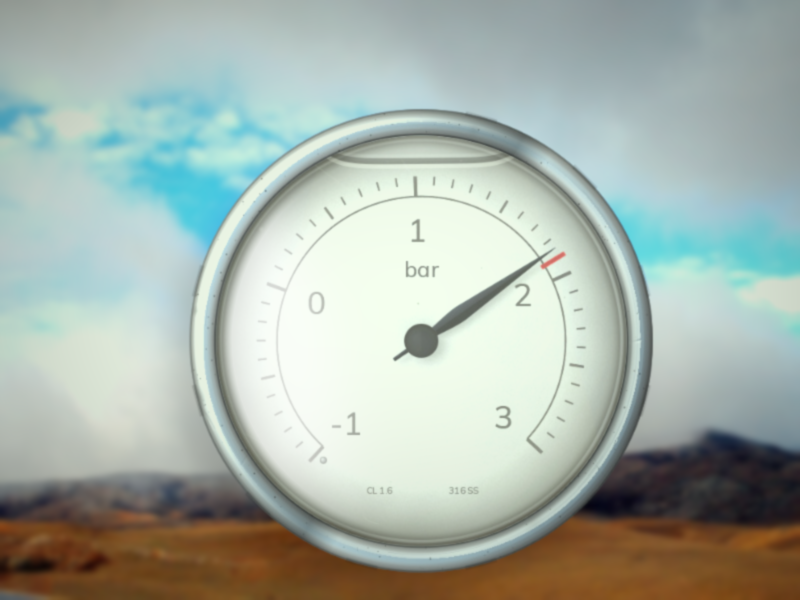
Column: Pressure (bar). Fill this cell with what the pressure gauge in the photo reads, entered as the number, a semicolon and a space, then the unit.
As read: 1.85; bar
